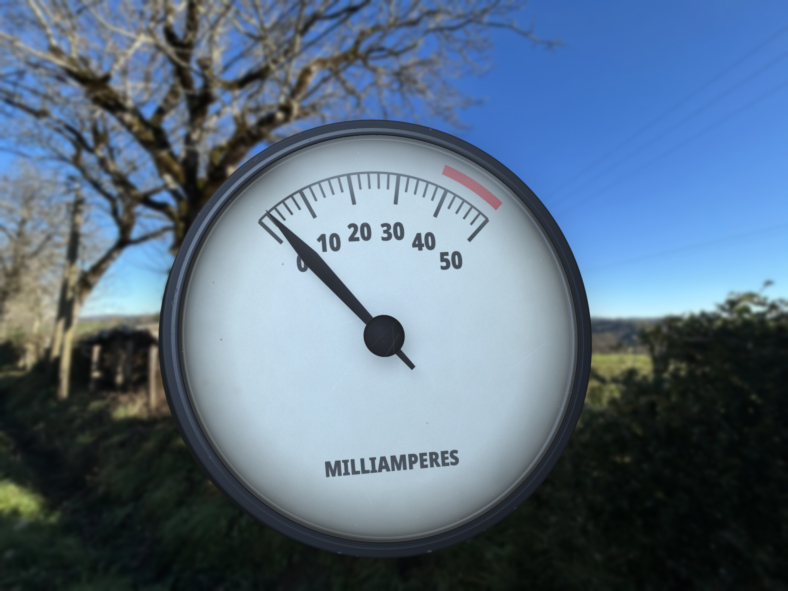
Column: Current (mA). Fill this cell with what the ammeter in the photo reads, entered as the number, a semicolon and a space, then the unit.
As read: 2; mA
